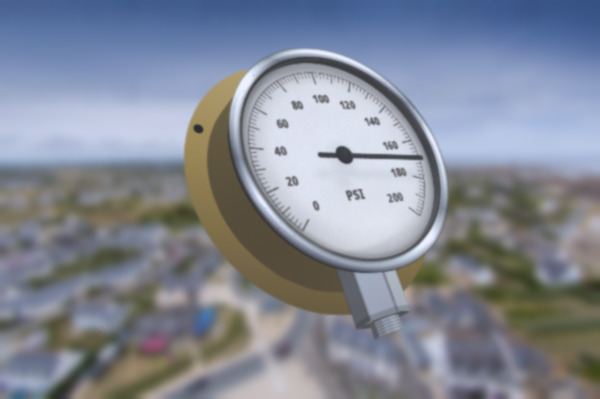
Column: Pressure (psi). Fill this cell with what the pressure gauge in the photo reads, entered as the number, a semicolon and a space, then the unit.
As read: 170; psi
